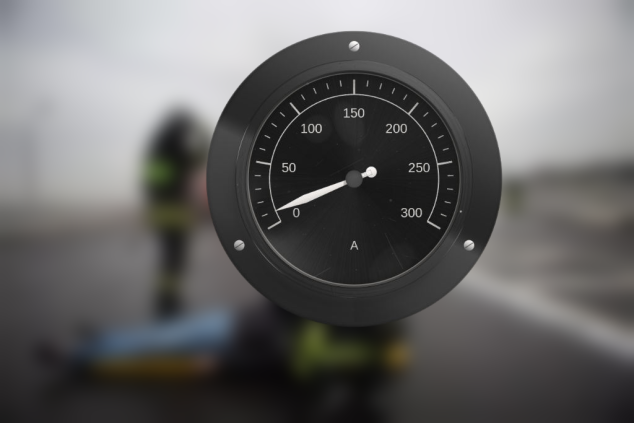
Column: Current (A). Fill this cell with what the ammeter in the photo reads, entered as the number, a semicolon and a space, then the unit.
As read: 10; A
